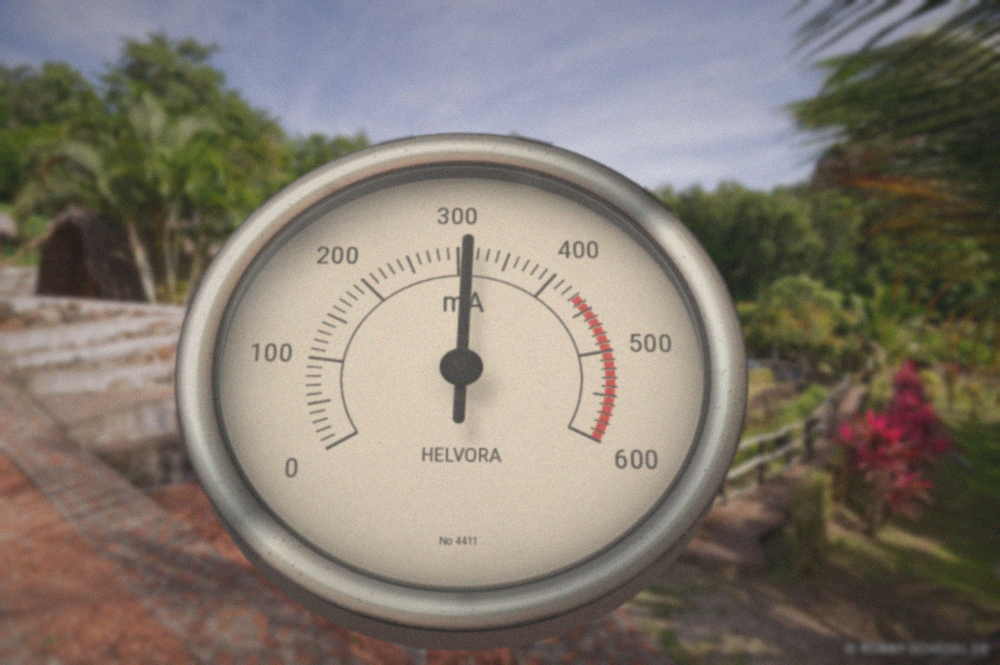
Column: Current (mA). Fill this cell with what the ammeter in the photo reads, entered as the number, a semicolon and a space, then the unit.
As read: 310; mA
